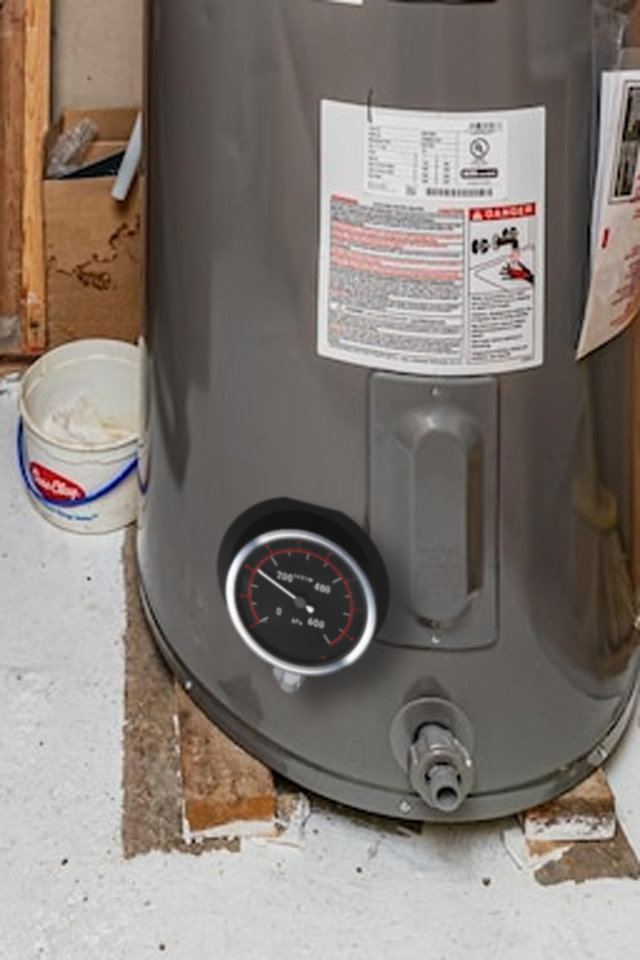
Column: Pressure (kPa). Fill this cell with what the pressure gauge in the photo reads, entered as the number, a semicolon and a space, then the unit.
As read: 150; kPa
